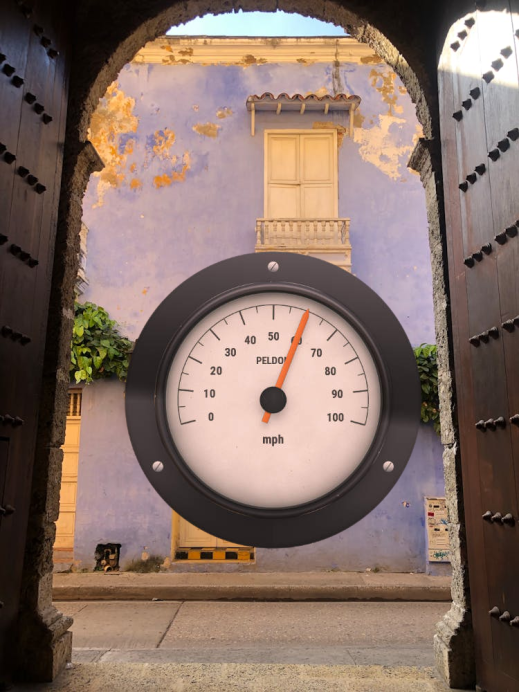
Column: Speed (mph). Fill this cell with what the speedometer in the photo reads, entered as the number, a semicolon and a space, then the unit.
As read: 60; mph
